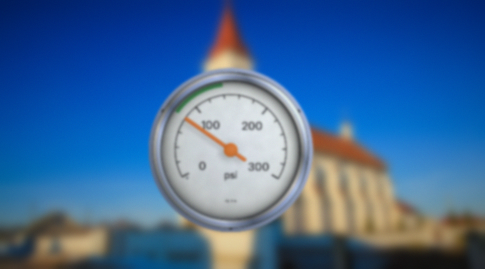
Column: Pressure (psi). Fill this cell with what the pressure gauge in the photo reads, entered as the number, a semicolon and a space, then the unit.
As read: 80; psi
